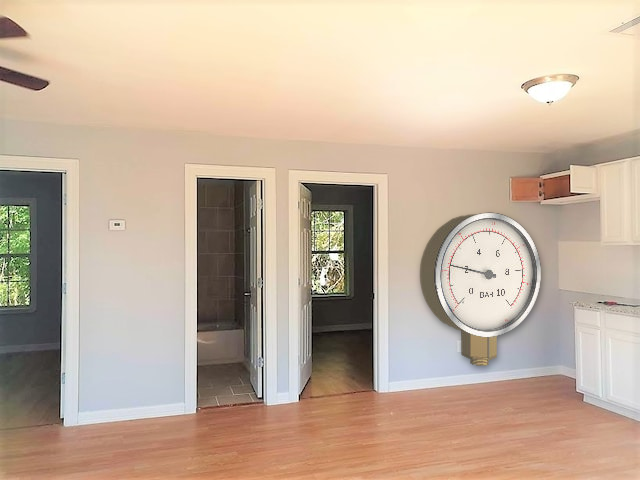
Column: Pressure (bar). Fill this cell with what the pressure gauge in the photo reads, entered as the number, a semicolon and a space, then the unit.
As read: 2; bar
